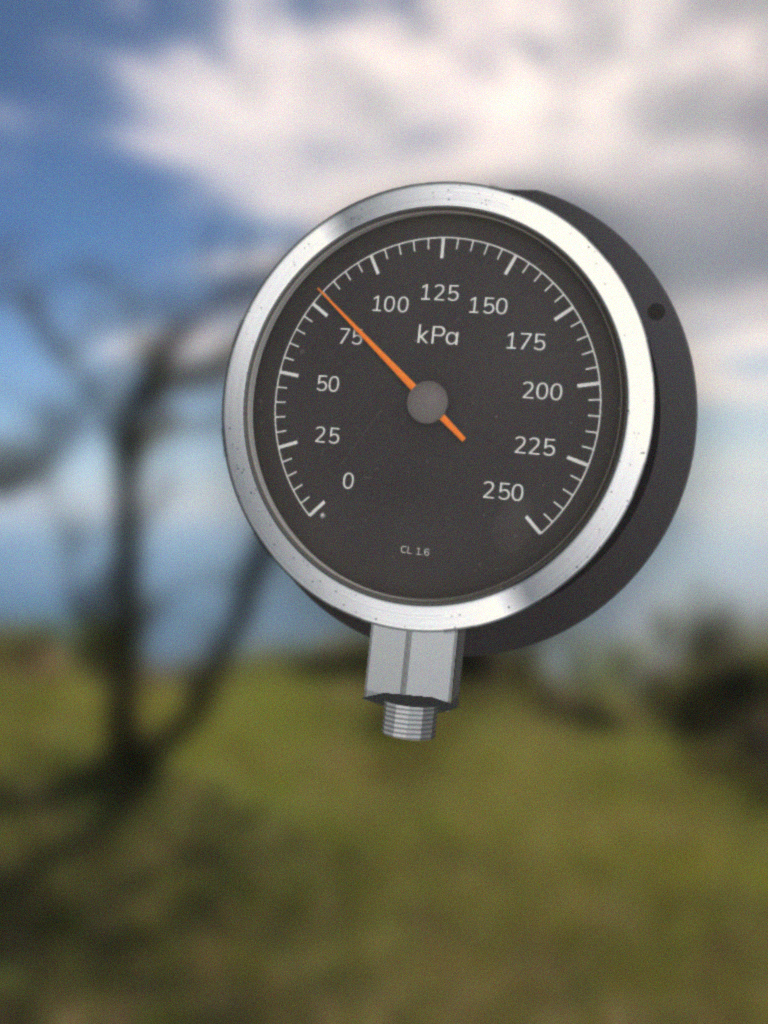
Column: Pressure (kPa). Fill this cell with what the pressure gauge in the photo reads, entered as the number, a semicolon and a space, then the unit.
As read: 80; kPa
